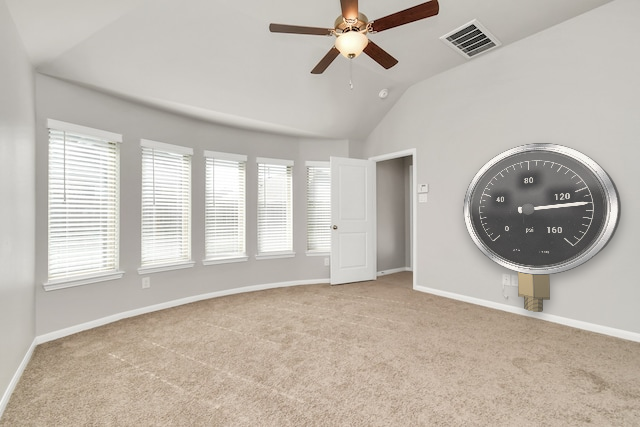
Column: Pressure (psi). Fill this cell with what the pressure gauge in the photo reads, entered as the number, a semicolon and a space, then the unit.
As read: 130; psi
